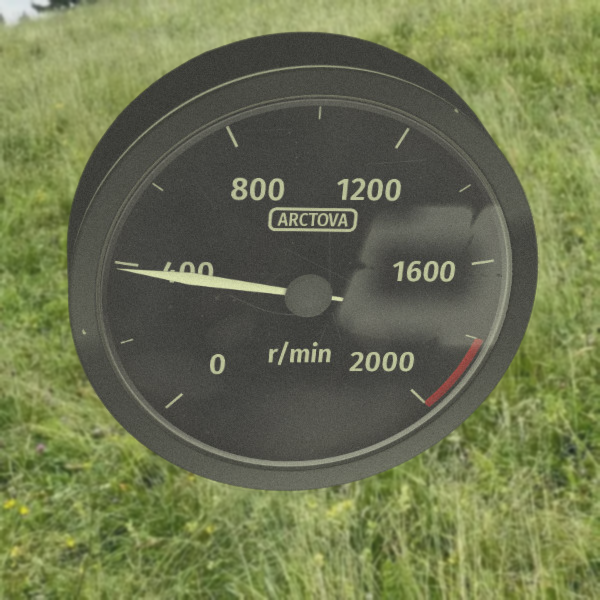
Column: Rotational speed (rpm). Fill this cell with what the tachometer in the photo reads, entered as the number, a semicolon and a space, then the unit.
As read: 400; rpm
